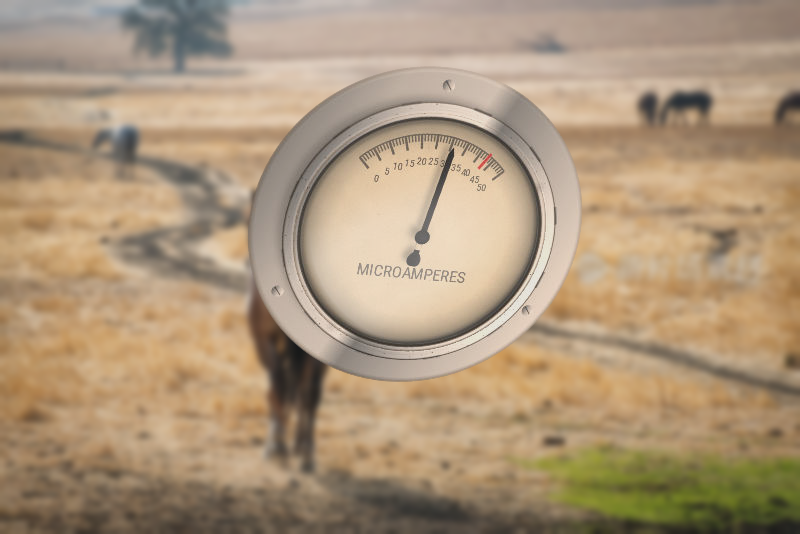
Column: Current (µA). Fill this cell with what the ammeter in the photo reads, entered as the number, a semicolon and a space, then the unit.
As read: 30; µA
